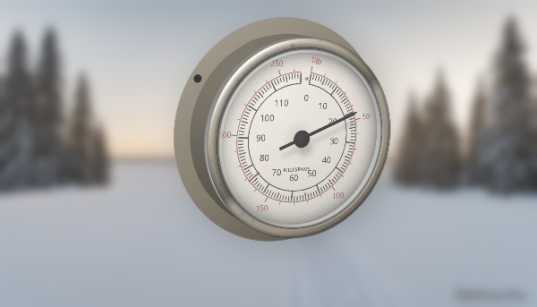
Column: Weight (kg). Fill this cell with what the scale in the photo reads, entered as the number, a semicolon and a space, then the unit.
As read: 20; kg
